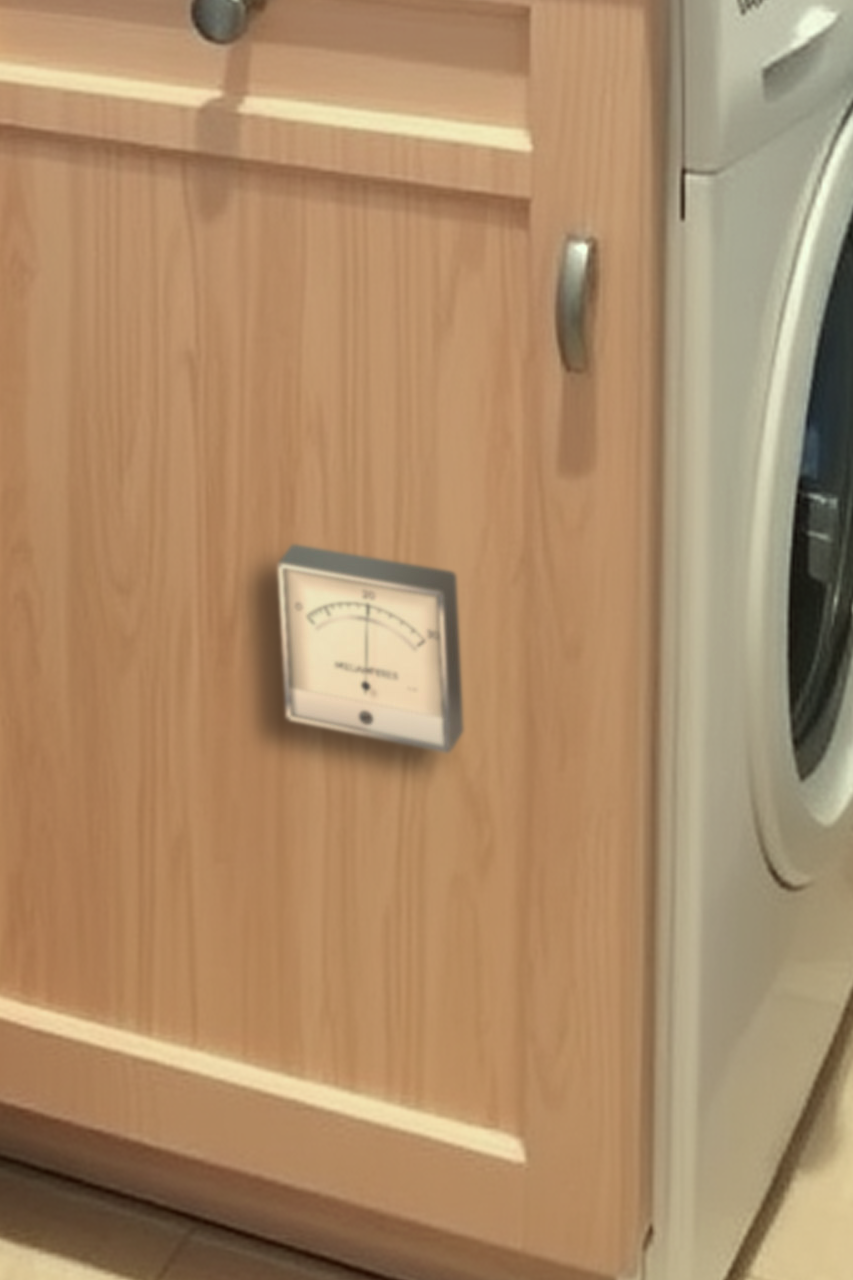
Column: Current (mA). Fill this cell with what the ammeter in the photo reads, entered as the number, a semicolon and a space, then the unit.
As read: 20; mA
